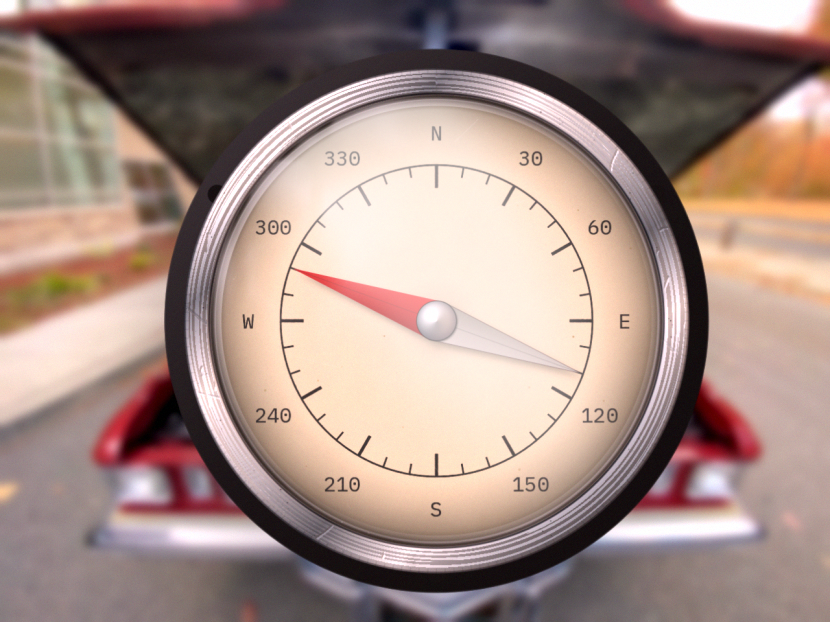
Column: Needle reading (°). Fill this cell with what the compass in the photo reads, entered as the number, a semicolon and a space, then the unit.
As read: 290; °
